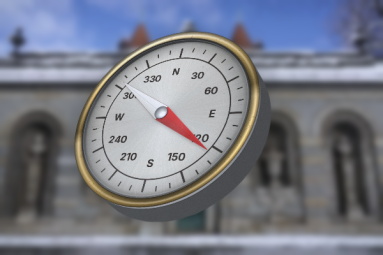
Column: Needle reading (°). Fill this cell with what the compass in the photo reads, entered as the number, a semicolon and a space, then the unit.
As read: 125; °
